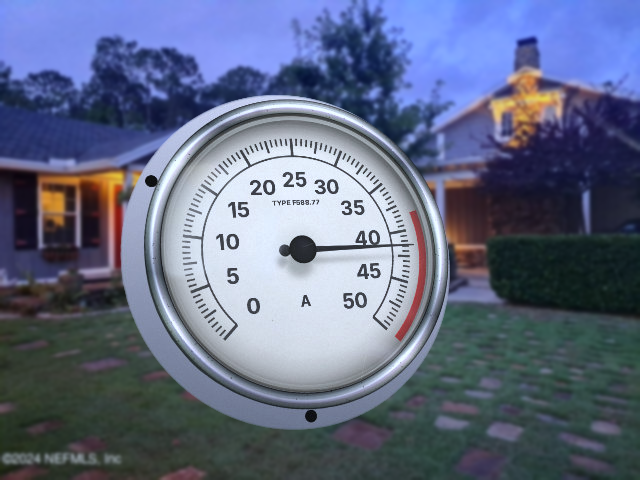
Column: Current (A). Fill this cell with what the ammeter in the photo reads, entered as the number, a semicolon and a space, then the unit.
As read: 41.5; A
